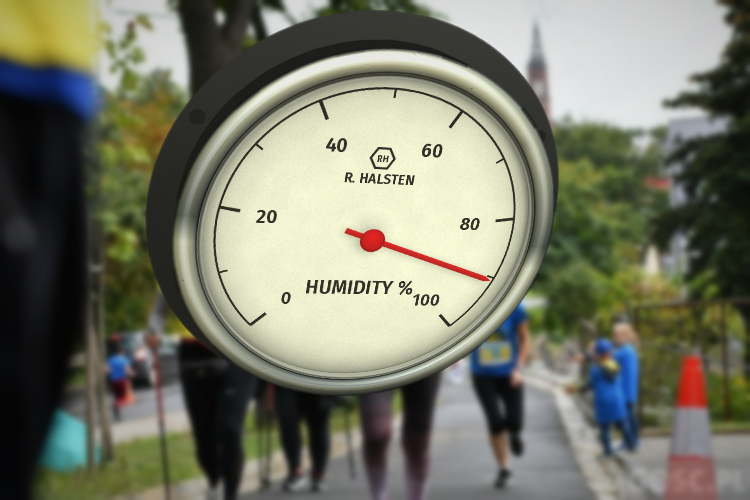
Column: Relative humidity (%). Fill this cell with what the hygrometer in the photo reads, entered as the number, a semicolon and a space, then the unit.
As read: 90; %
